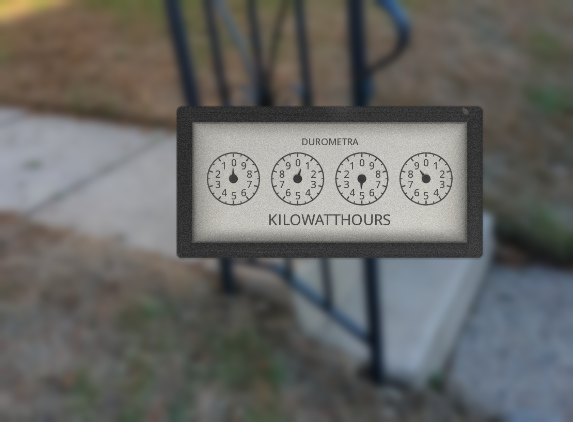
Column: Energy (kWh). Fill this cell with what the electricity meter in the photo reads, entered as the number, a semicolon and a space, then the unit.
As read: 49; kWh
